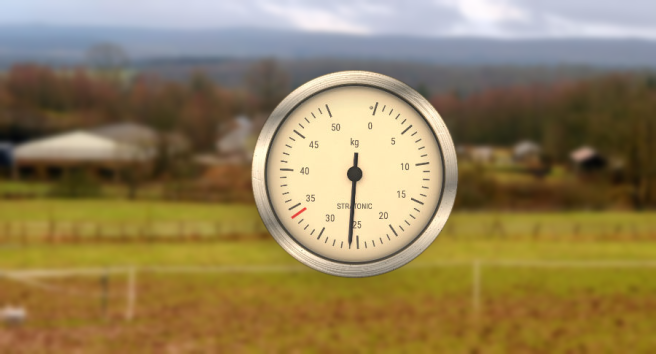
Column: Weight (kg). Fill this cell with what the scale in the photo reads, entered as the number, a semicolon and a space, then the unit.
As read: 26; kg
